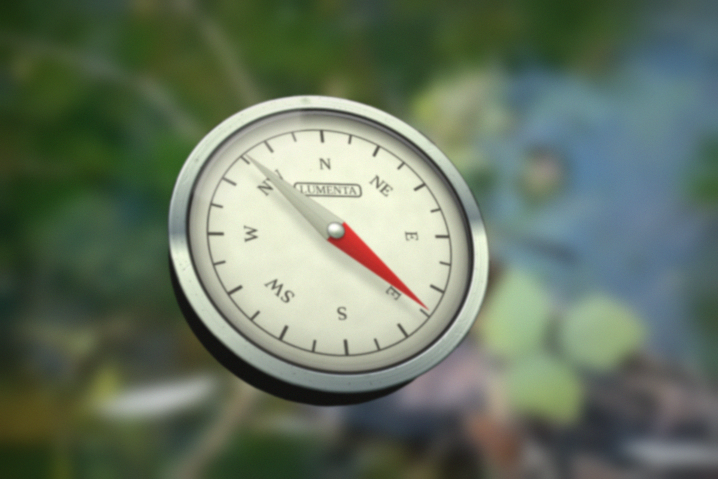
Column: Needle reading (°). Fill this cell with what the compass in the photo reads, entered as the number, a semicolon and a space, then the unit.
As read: 135; °
